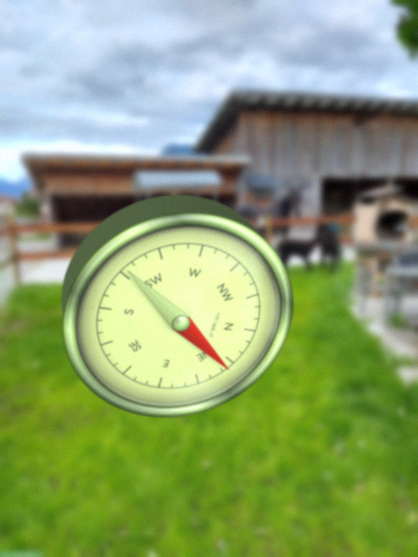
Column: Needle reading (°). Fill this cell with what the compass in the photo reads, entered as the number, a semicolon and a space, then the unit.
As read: 35; °
